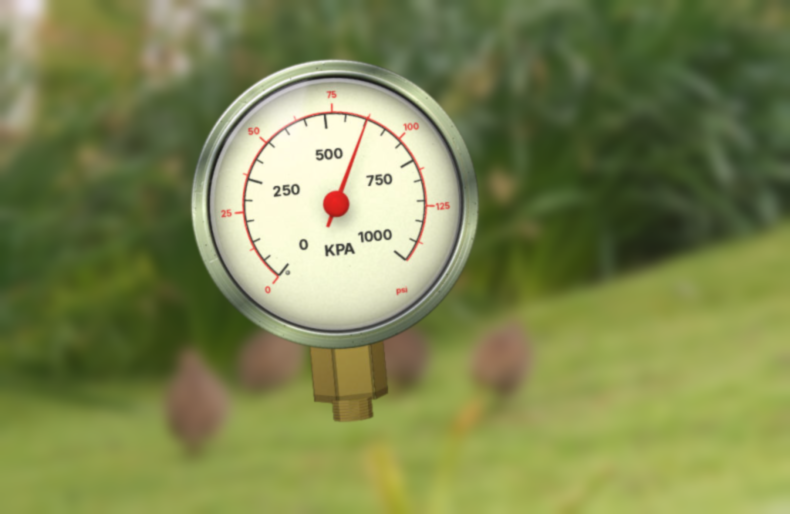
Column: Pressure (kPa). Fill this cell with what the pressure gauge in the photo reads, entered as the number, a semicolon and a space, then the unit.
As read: 600; kPa
